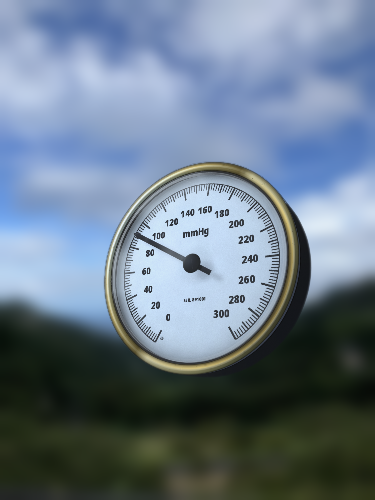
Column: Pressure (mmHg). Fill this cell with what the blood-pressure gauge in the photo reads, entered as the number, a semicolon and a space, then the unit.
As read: 90; mmHg
